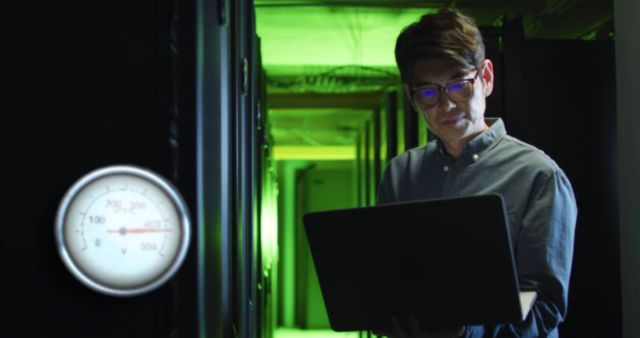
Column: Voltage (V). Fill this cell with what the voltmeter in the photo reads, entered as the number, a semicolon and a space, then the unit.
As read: 425; V
